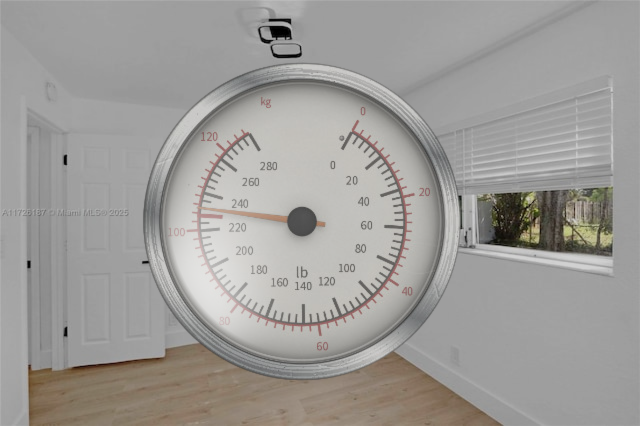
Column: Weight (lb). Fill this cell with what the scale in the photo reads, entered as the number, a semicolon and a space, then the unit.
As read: 232; lb
